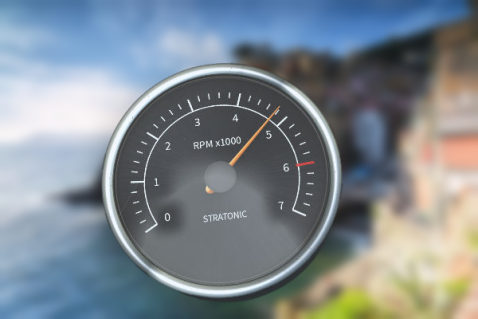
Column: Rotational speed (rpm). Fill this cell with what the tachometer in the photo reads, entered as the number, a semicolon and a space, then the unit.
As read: 4800; rpm
